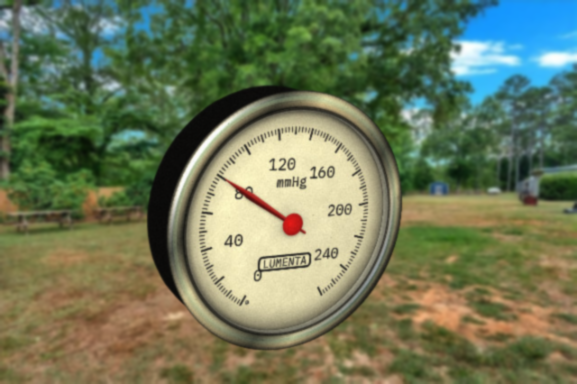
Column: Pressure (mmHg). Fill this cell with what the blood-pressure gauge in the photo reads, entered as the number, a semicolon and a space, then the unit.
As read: 80; mmHg
